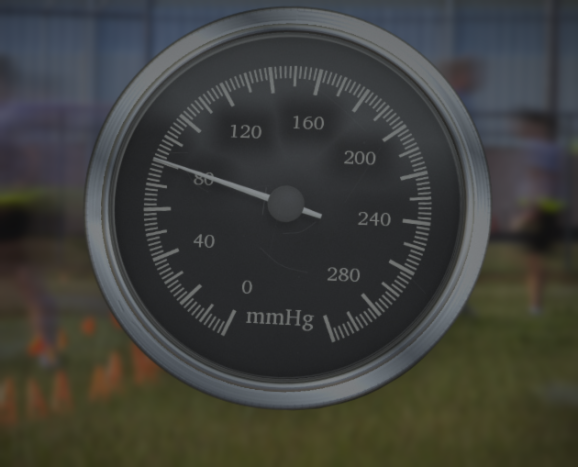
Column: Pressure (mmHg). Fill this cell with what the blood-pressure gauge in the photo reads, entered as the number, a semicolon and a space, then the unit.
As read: 80; mmHg
